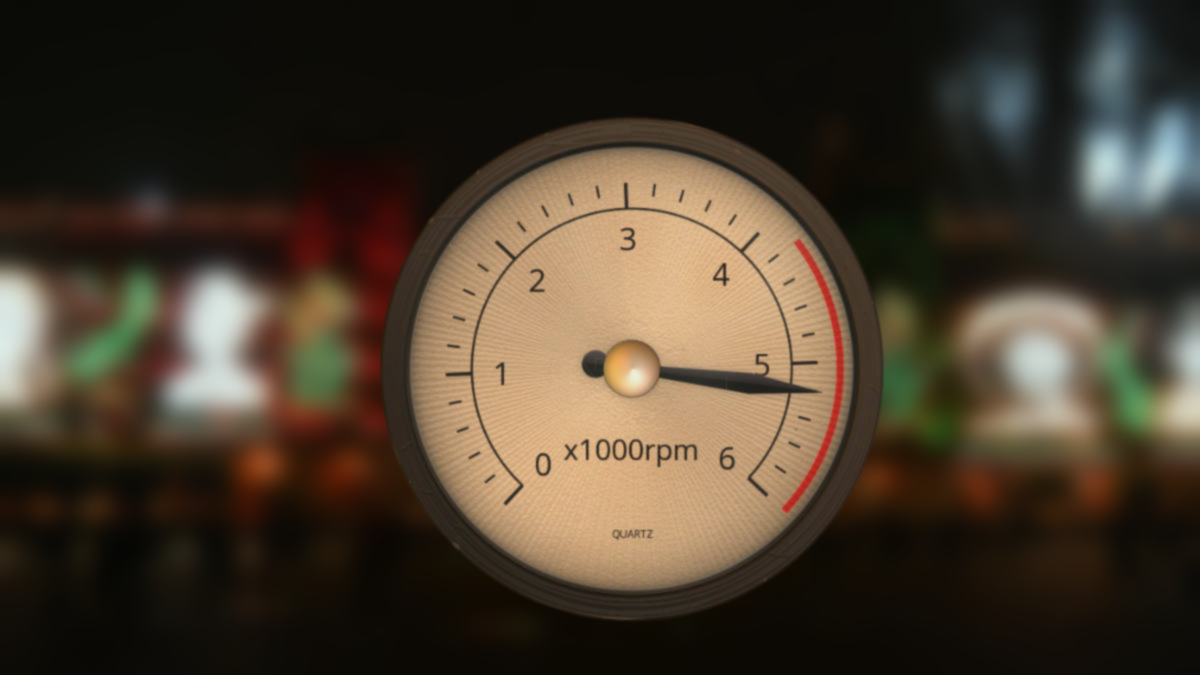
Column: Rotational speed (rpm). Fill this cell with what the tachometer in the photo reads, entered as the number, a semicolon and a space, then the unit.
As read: 5200; rpm
